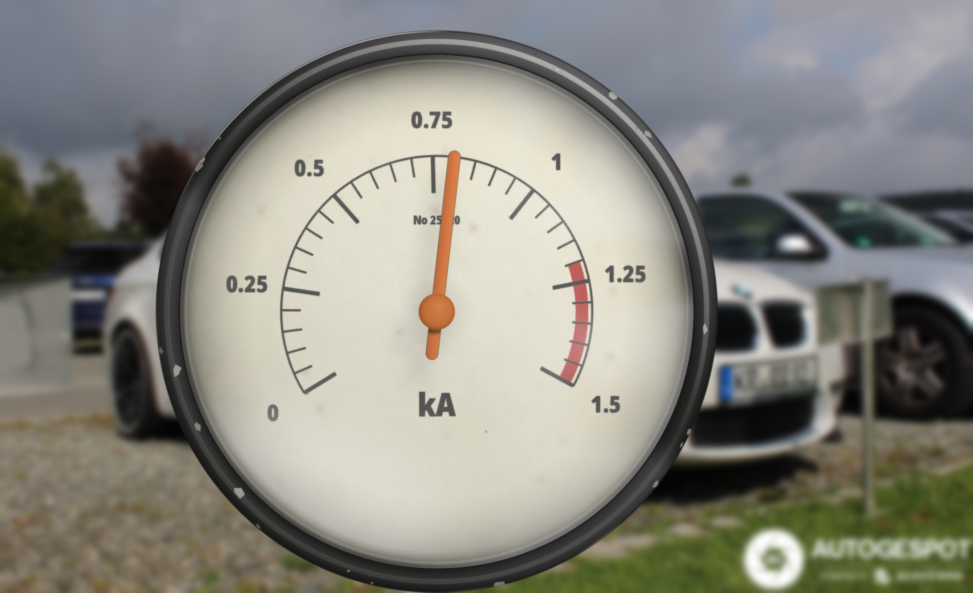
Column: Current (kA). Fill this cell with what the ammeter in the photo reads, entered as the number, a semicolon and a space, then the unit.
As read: 0.8; kA
